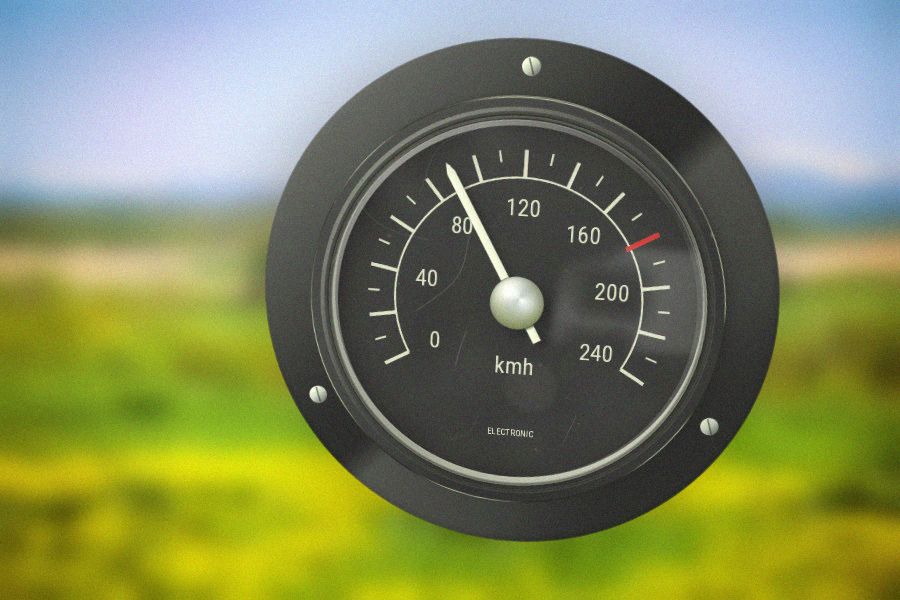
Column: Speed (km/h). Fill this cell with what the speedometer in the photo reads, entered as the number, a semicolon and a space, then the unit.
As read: 90; km/h
